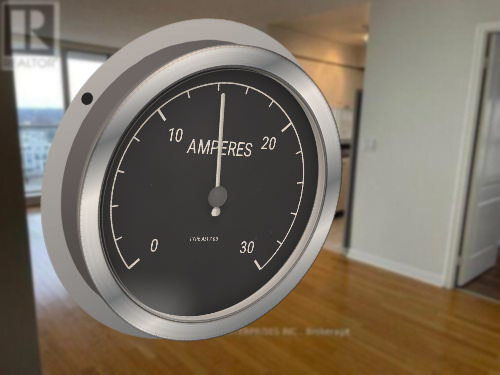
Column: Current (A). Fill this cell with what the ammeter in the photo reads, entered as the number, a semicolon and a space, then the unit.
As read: 14; A
